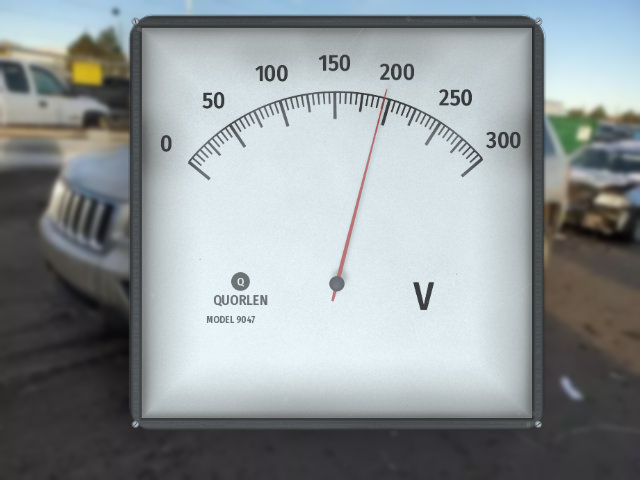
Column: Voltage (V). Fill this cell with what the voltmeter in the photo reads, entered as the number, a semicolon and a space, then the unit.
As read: 195; V
